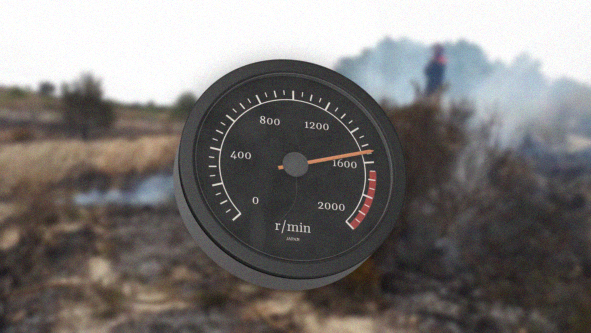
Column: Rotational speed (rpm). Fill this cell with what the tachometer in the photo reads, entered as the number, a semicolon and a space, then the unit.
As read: 1550; rpm
